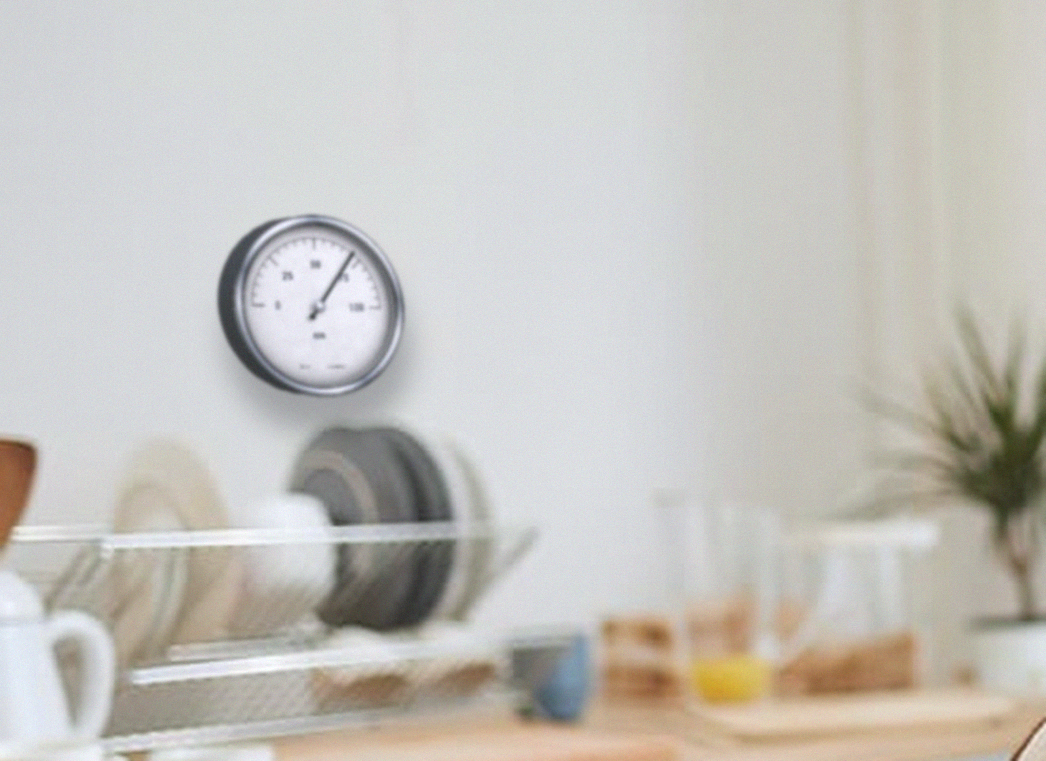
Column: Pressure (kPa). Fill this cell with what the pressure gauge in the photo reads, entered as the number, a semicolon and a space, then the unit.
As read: 70; kPa
